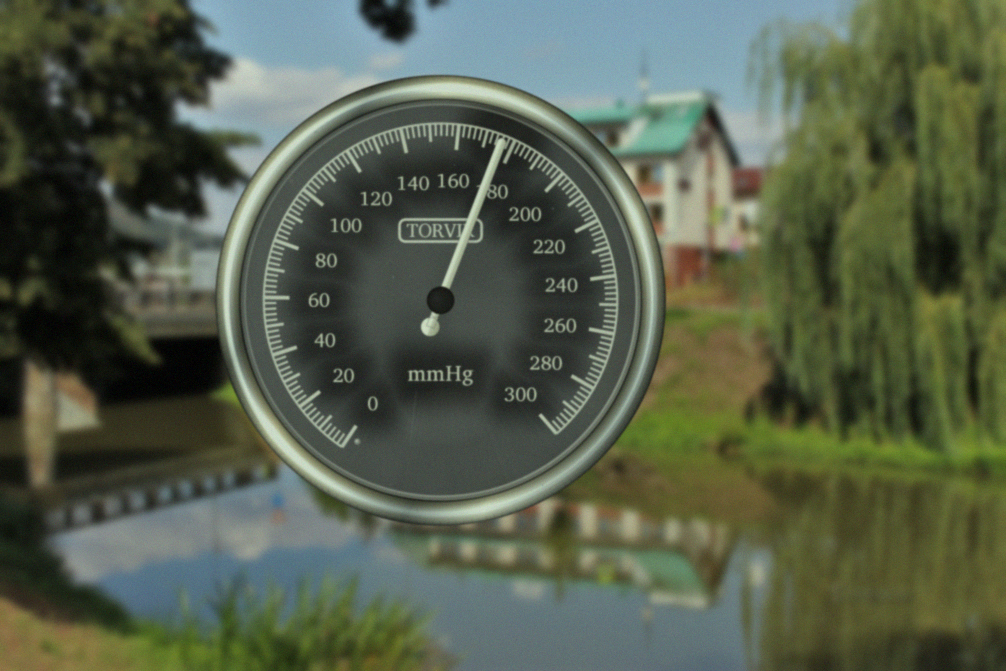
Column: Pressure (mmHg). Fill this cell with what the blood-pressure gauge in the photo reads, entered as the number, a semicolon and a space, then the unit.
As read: 176; mmHg
